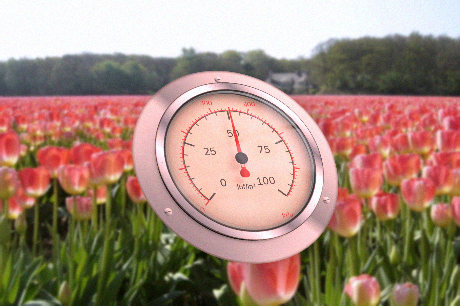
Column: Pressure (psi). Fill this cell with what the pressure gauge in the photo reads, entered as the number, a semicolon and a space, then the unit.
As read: 50; psi
